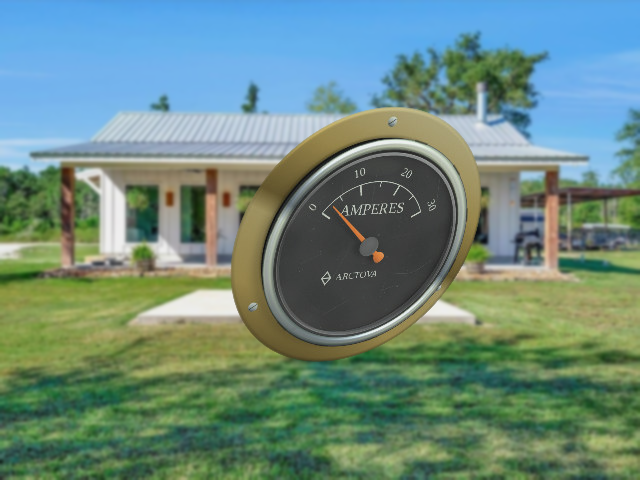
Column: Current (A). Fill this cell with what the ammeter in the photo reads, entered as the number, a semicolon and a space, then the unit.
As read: 2.5; A
